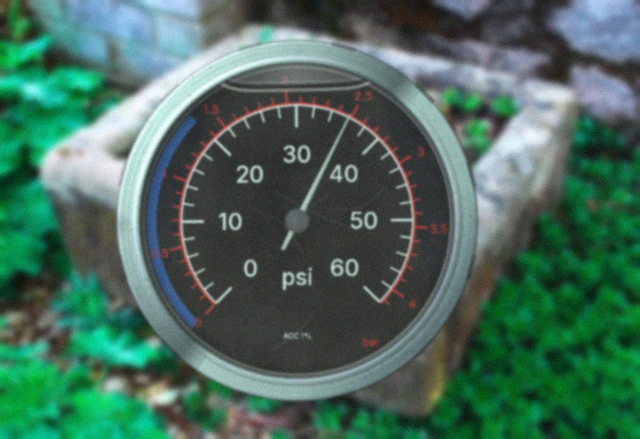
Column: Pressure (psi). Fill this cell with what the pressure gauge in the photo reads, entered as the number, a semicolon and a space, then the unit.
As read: 36; psi
